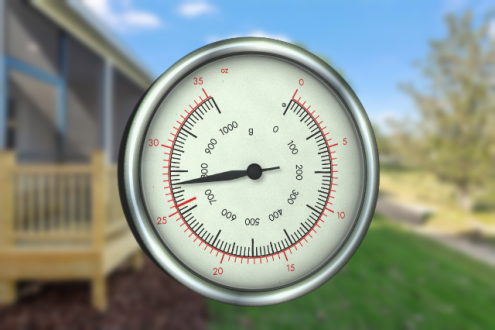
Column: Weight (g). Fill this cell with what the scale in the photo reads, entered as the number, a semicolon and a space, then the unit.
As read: 770; g
